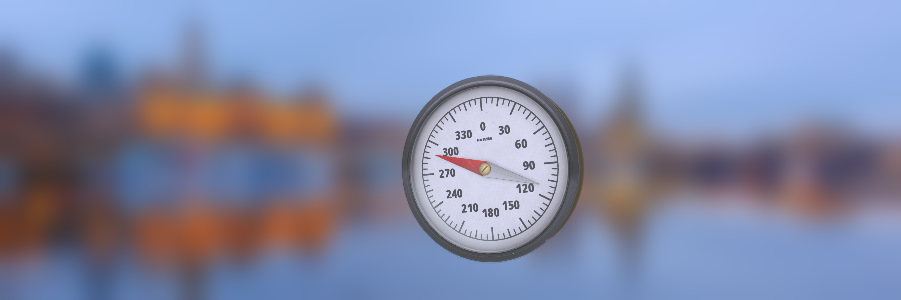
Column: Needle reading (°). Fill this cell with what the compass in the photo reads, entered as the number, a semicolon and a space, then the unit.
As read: 290; °
